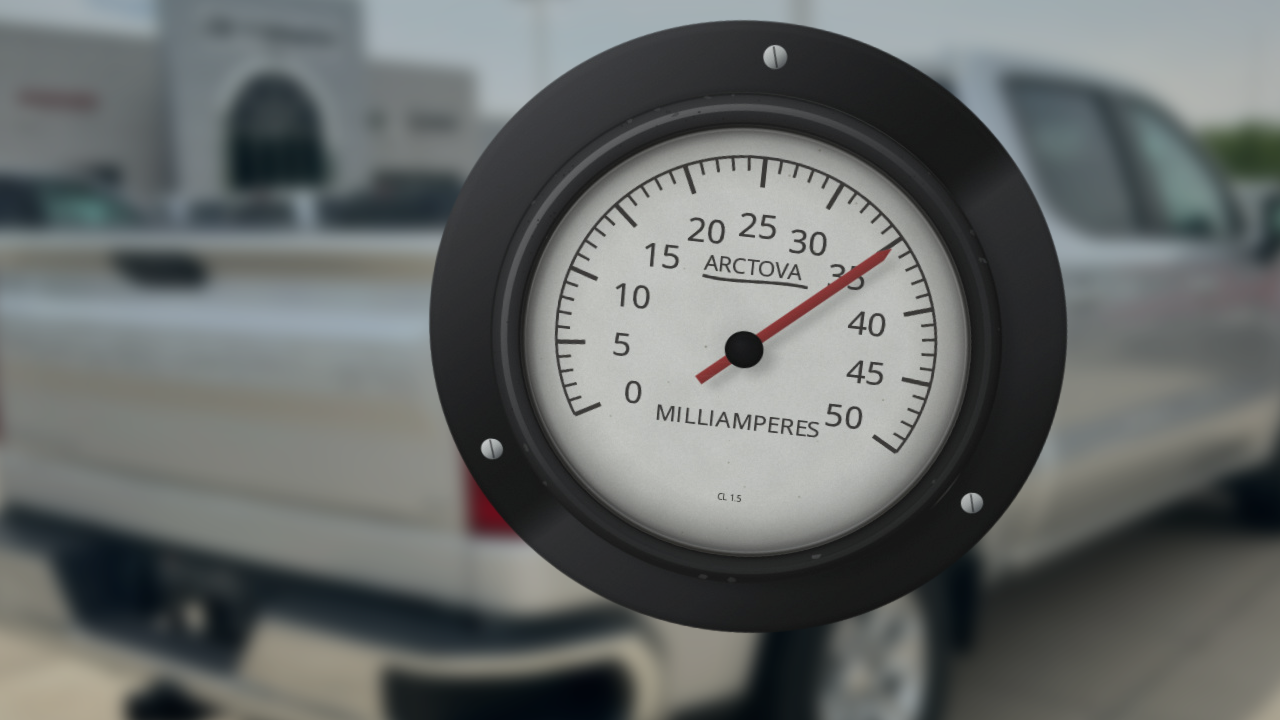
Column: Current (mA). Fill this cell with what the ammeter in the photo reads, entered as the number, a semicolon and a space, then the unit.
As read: 35; mA
